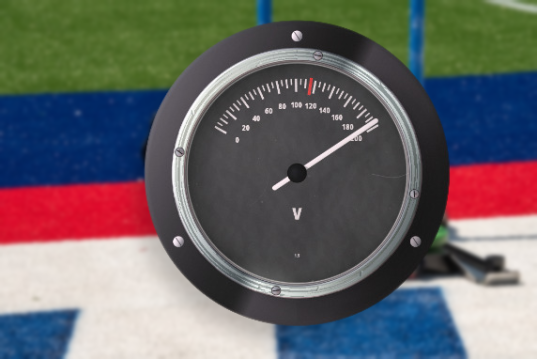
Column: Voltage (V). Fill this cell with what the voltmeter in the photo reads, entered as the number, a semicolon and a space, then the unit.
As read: 195; V
